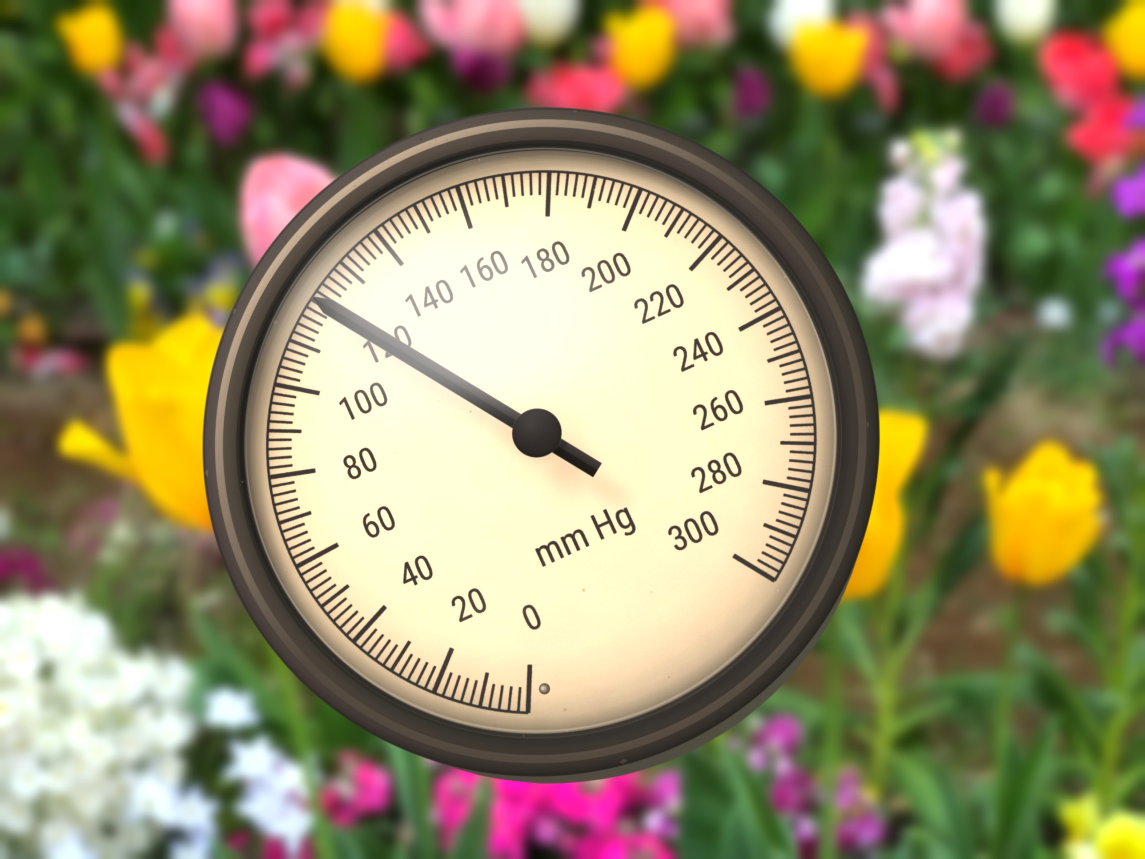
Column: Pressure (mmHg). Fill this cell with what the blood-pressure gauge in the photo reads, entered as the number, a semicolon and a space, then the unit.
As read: 120; mmHg
